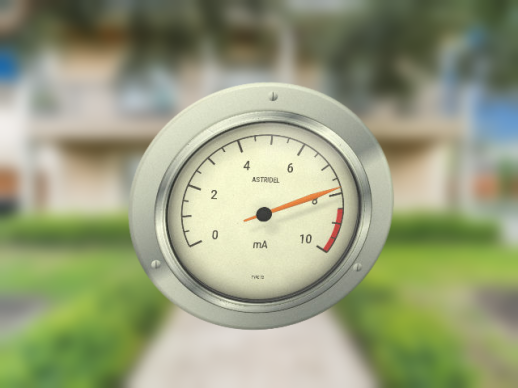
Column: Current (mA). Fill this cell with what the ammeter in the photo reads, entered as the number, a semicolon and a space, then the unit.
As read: 7.75; mA
